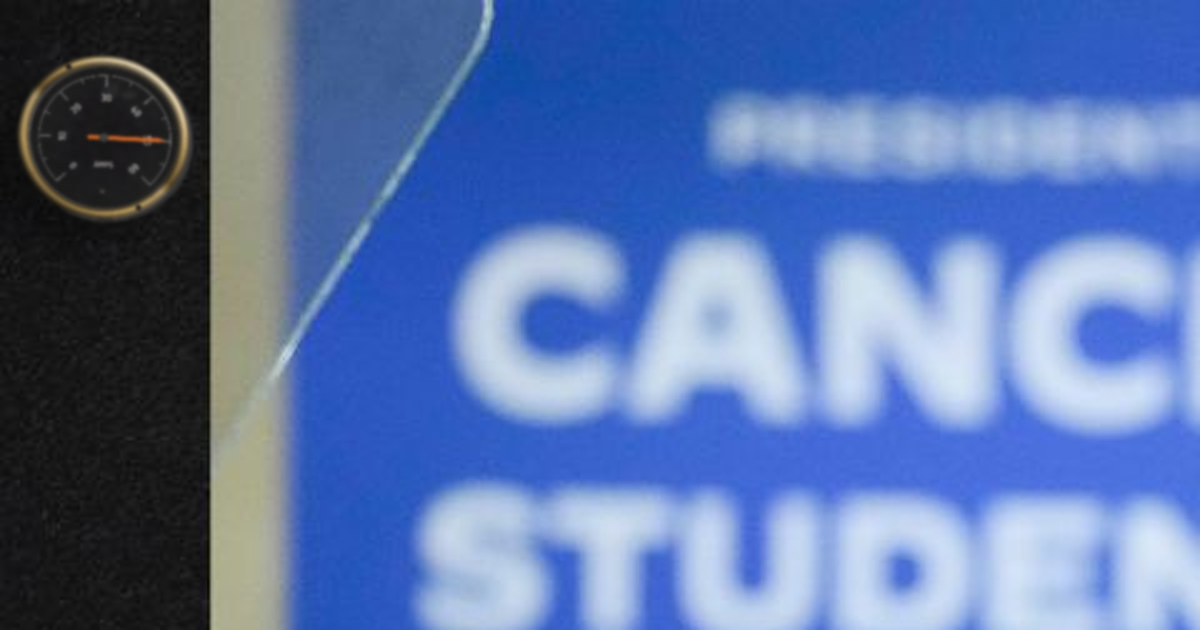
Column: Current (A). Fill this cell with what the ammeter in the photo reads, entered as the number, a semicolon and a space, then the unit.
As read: 50; A
